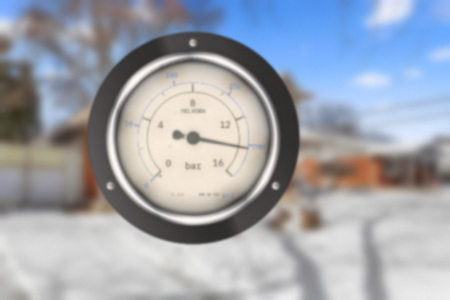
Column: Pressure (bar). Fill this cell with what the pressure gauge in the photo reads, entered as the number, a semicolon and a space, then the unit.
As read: 14; bar
